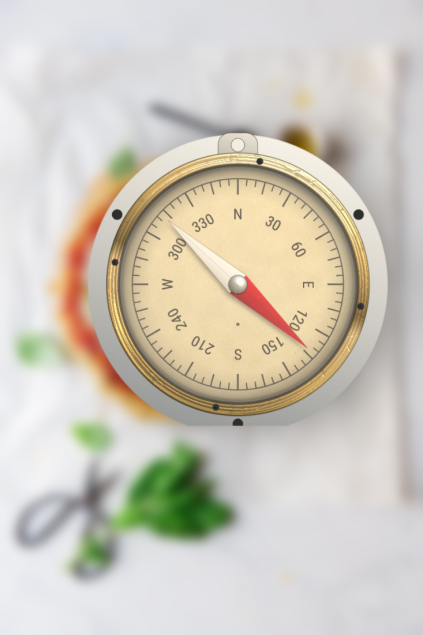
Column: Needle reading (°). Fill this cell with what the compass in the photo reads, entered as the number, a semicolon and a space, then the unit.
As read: 132.5; °
